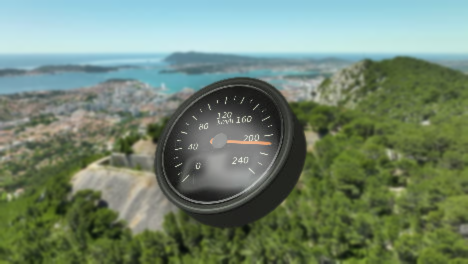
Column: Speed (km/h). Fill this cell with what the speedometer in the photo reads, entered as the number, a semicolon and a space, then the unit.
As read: 210; km/h
